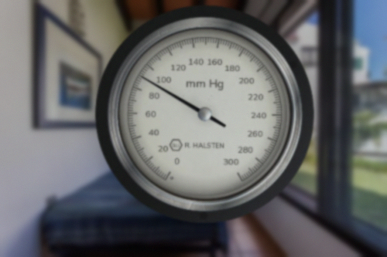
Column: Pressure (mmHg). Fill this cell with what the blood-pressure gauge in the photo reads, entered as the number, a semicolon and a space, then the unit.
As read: 90; mmHg
